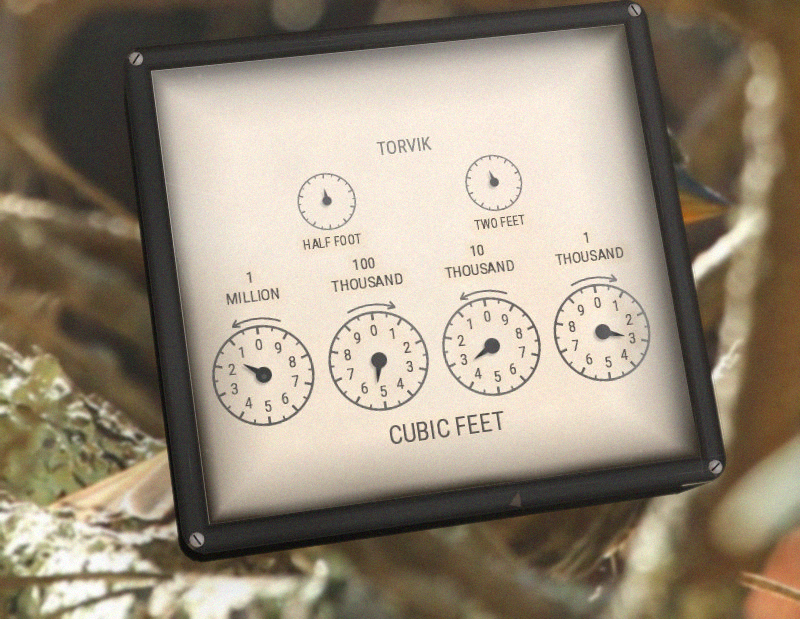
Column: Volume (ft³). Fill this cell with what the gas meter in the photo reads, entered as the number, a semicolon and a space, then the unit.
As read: 153300; ft³
